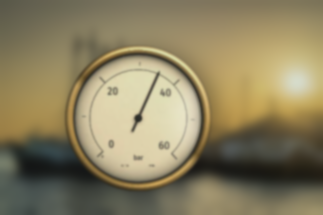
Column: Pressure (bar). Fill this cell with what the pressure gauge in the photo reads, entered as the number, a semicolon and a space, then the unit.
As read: 35; bar
